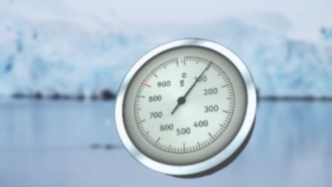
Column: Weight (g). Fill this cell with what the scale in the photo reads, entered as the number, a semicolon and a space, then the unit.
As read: 100; g
